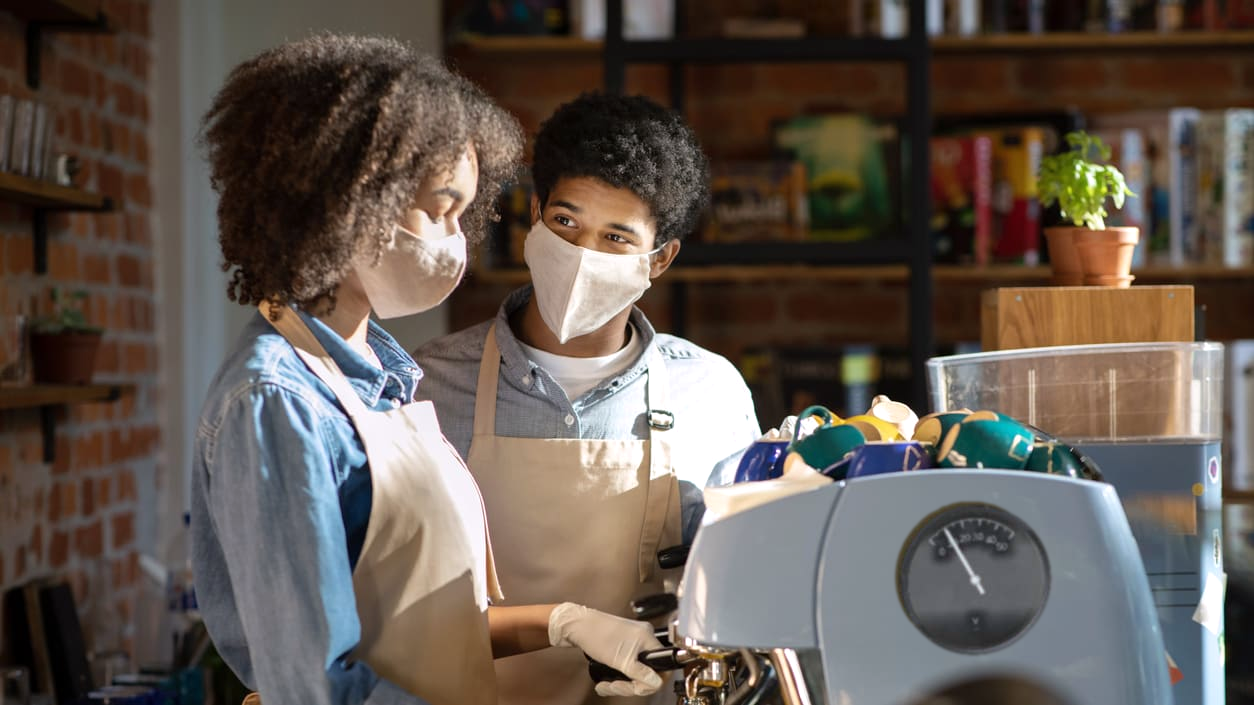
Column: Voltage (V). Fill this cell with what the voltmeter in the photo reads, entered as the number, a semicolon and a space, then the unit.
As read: 10; V
